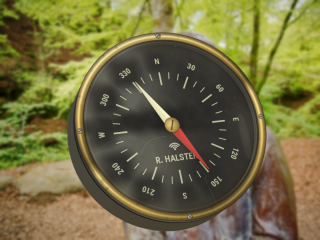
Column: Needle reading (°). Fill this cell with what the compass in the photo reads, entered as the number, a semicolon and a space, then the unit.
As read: 150; °
